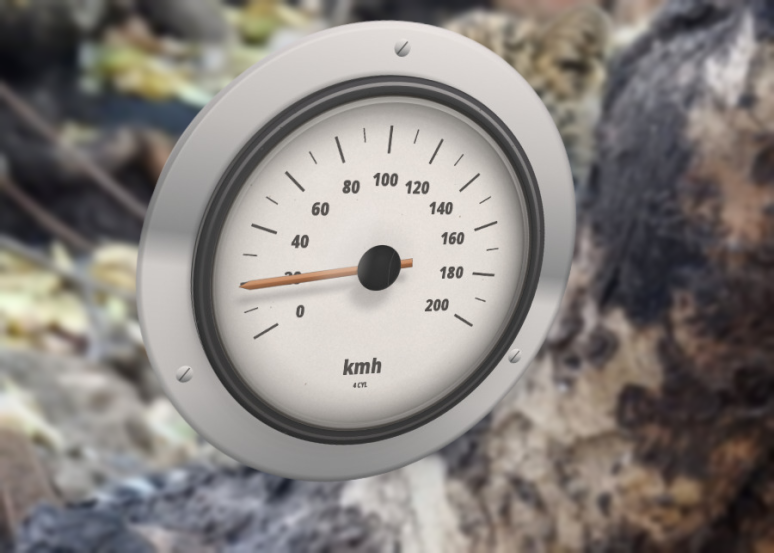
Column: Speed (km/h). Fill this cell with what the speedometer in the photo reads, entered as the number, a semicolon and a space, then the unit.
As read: 20; km/h
